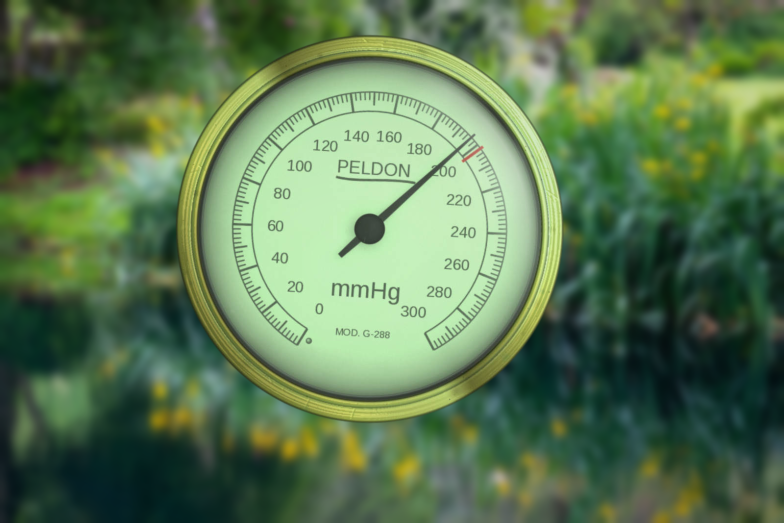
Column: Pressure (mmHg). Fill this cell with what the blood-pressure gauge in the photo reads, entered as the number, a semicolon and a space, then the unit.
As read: 196; mmHg
